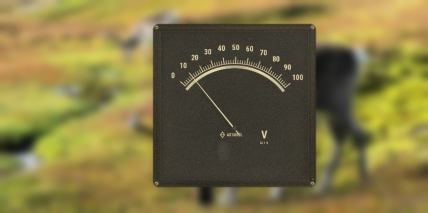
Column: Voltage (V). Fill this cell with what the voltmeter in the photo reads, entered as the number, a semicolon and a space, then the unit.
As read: 10; V
